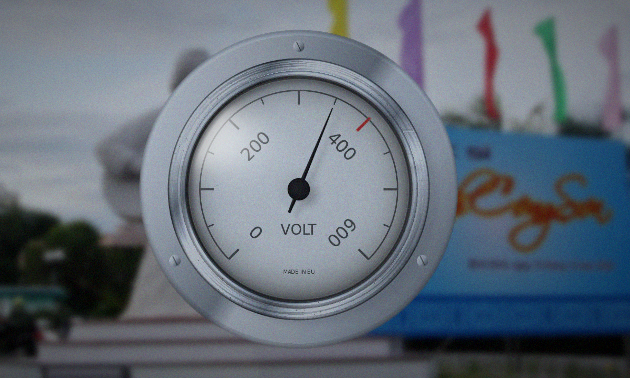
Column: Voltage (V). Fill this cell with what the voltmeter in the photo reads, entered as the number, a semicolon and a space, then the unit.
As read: 350; V
